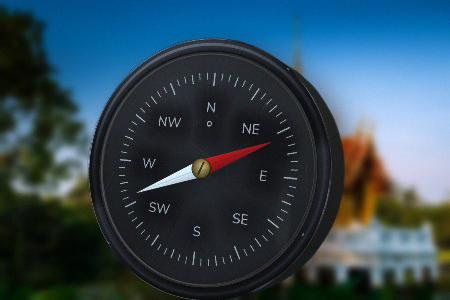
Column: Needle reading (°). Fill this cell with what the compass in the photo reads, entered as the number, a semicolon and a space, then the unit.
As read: 65; °
